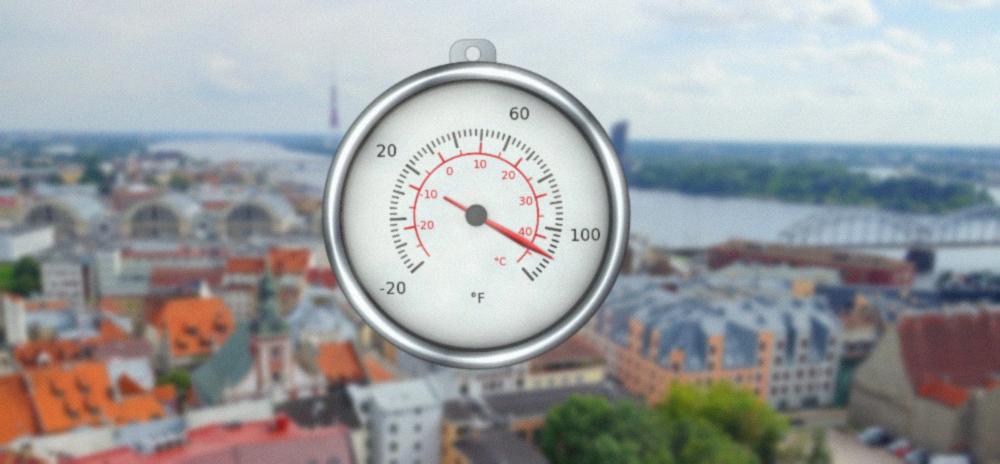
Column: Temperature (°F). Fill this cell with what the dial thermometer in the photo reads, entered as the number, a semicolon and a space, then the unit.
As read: 110; °F
